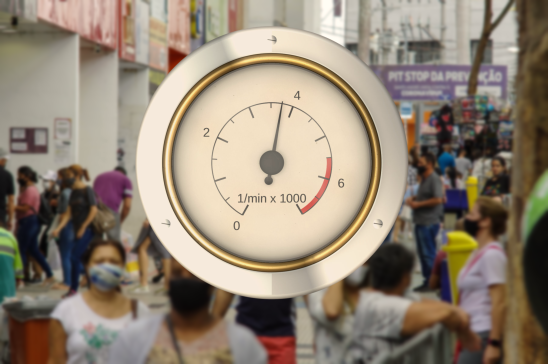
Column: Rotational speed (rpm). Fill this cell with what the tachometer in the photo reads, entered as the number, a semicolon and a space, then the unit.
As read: 3750; rpm
